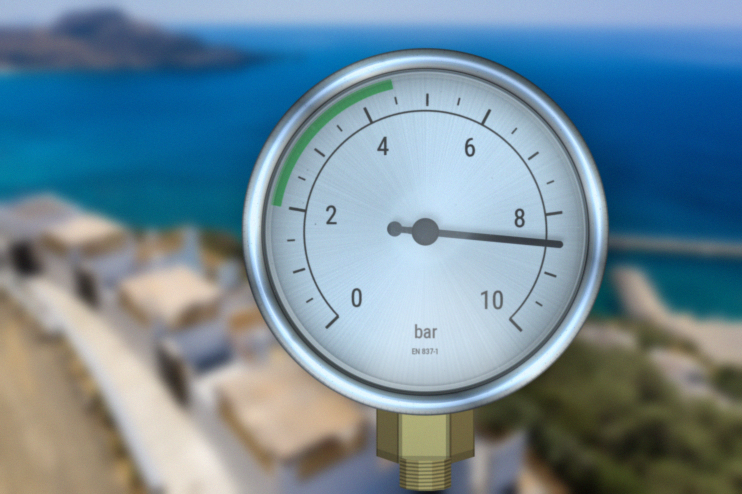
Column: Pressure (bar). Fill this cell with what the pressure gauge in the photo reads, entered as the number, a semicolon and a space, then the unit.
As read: 8.5; bar
